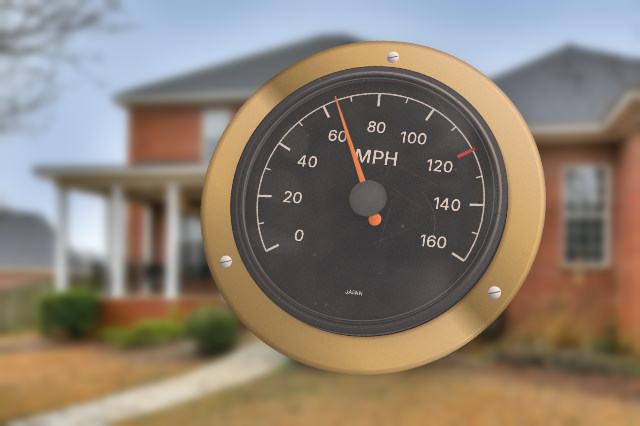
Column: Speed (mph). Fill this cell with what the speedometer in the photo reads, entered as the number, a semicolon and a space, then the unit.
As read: 65; mph
